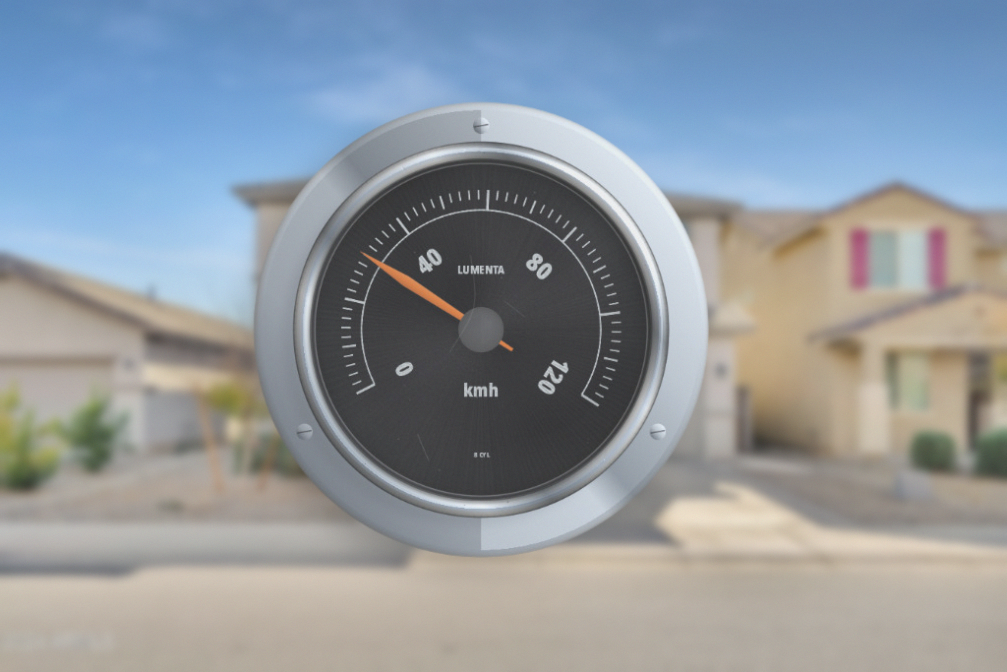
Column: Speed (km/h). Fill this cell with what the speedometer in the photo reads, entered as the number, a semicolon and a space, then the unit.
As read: 30; km/h
